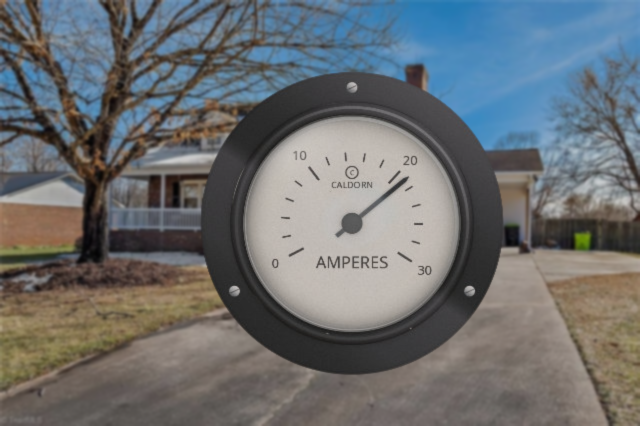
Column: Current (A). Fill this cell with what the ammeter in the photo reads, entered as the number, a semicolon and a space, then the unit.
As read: 21; A
